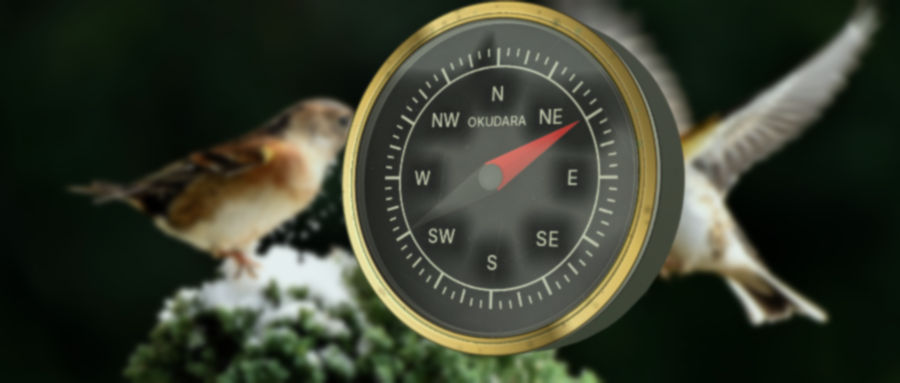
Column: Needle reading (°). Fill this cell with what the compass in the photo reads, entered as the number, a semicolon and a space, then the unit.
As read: 60; °
